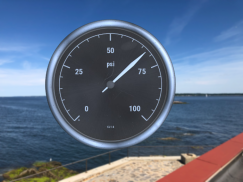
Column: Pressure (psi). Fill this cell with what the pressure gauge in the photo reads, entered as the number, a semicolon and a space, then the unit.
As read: 67.5; psi
